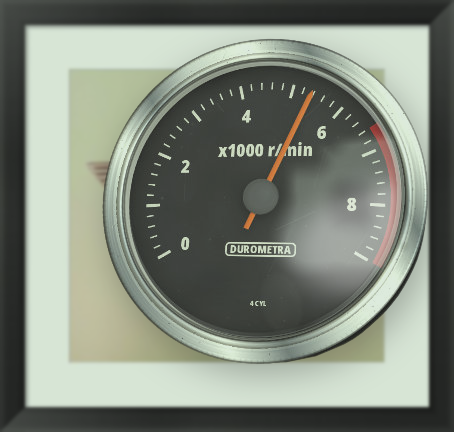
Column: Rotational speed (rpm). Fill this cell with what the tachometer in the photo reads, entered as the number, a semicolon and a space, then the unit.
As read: 5400; rpm
